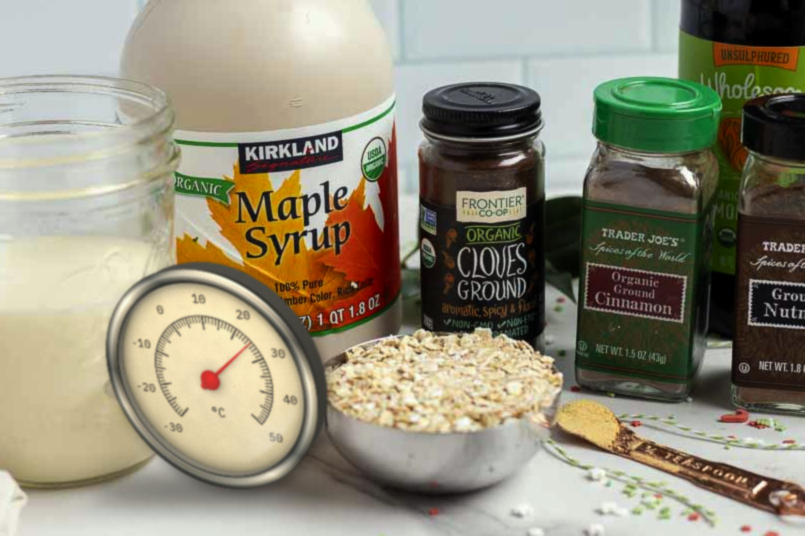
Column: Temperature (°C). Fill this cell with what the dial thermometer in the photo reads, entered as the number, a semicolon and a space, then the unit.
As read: 25; °C
